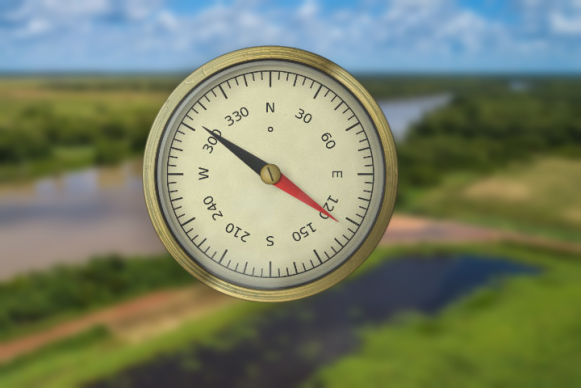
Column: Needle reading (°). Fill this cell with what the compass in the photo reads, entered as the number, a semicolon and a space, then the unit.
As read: 125; °
